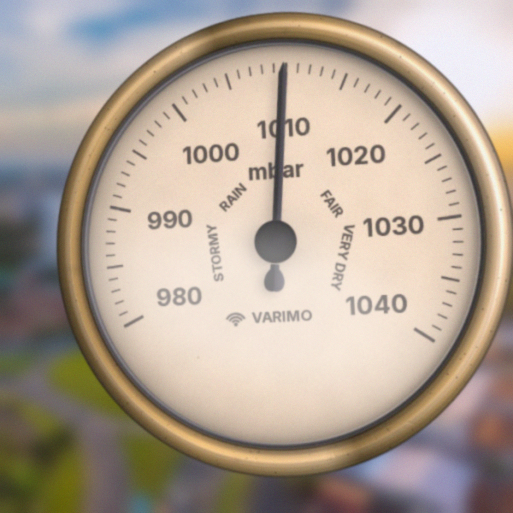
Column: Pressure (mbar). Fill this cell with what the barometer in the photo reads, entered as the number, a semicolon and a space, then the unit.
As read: 1010; mbar
